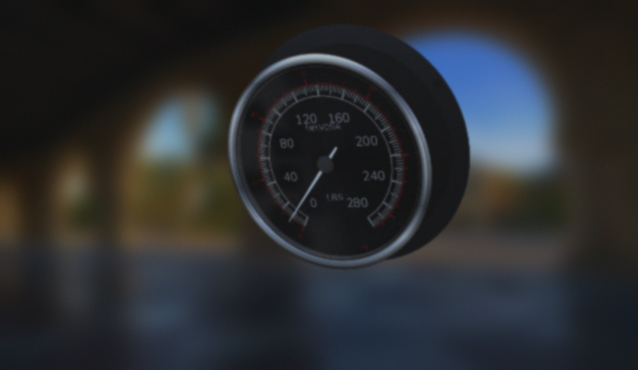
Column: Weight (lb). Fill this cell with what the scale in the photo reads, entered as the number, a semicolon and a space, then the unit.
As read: 10; lb
